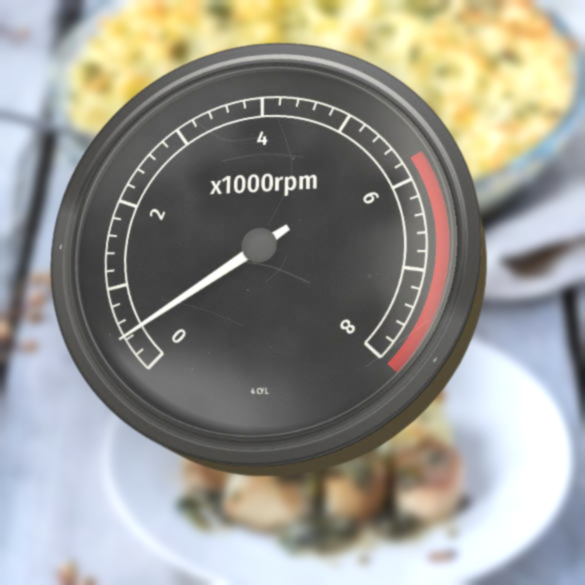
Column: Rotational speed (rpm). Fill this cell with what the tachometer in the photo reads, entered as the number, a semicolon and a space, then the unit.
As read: 400; rpm
